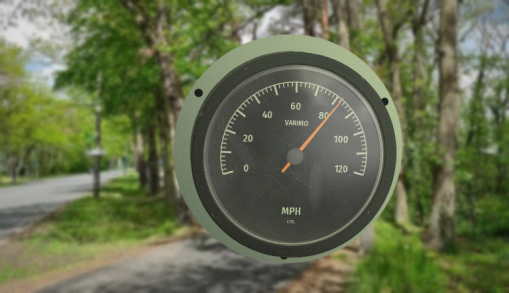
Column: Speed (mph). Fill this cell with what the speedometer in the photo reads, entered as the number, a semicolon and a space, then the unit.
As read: 82; mph
